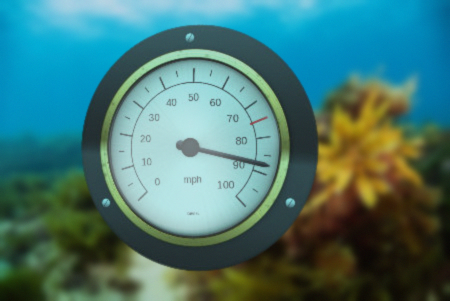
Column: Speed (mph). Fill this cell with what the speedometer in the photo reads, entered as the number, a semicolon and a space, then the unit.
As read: 87.5; mph
